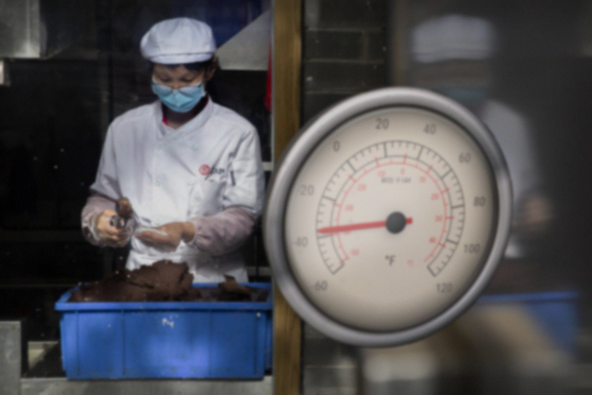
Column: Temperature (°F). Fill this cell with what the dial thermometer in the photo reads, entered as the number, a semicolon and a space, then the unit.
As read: -36; °F
